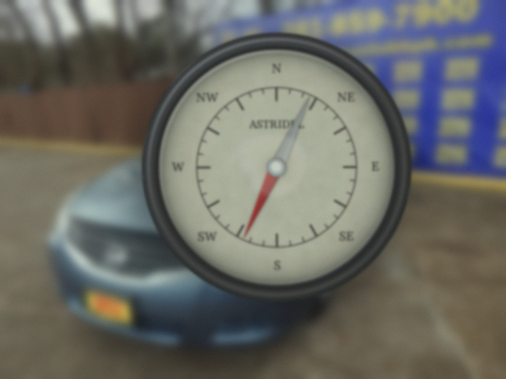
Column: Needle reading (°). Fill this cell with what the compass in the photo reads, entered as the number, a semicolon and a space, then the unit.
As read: 205; °
